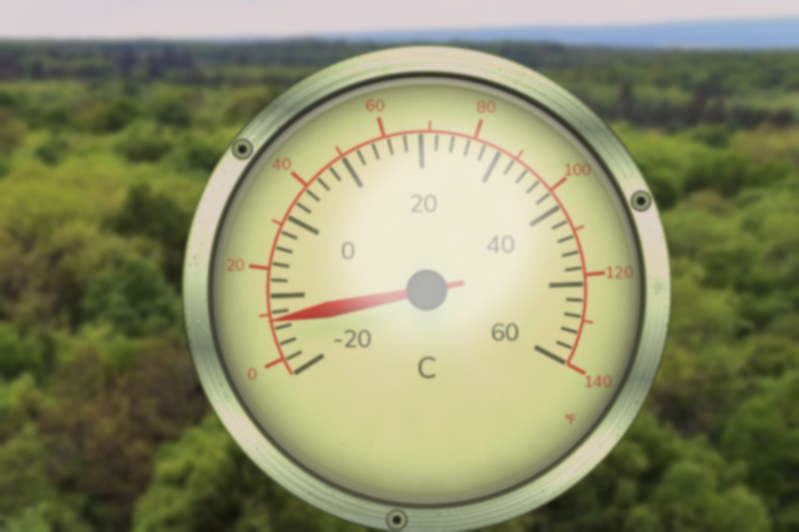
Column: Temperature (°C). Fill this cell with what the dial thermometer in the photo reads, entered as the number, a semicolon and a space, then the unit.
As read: -13; °C
